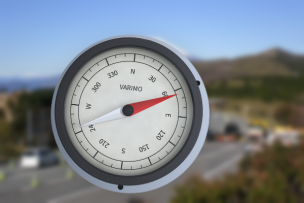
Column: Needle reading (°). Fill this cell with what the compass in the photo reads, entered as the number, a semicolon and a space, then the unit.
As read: 65; °
